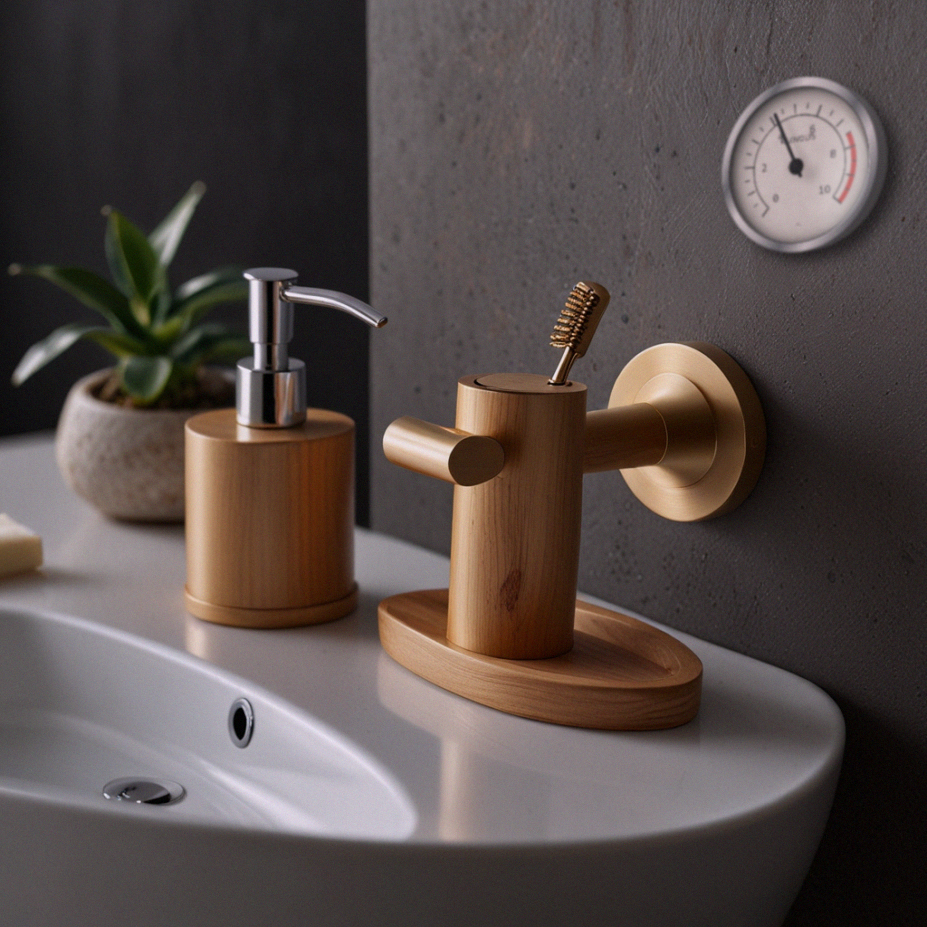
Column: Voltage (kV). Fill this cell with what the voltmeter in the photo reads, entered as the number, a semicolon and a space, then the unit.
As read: 4.25; kV
